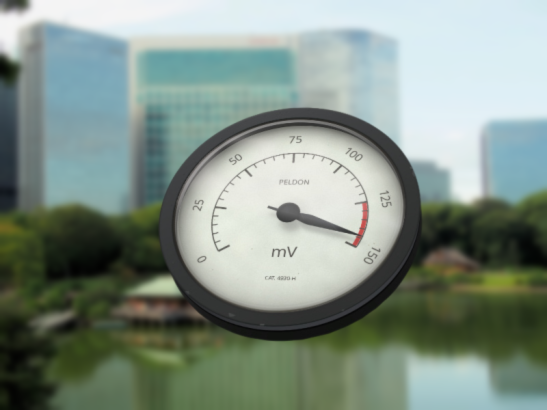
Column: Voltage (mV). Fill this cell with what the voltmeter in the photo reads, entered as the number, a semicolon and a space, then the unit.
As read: 145; mV
